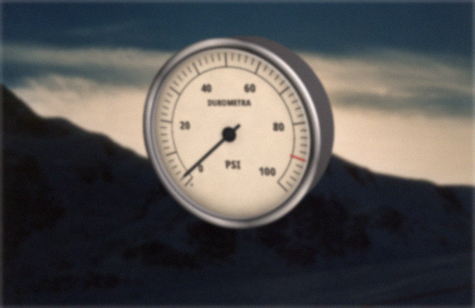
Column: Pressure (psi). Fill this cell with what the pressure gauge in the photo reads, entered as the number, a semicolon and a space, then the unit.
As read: 2; psi
